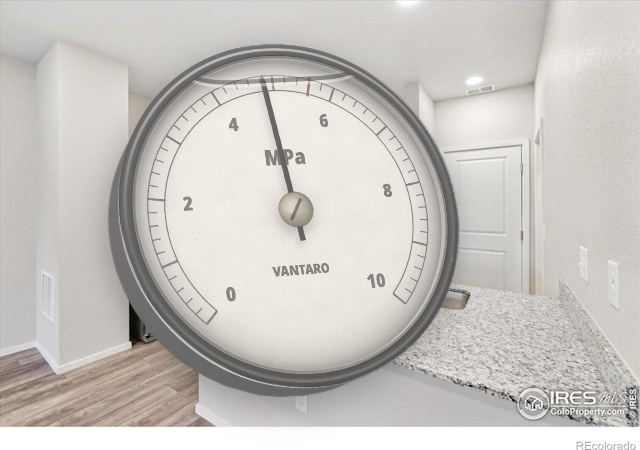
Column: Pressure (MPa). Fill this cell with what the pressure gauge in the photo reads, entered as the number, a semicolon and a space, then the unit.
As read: 4.8; MPa
